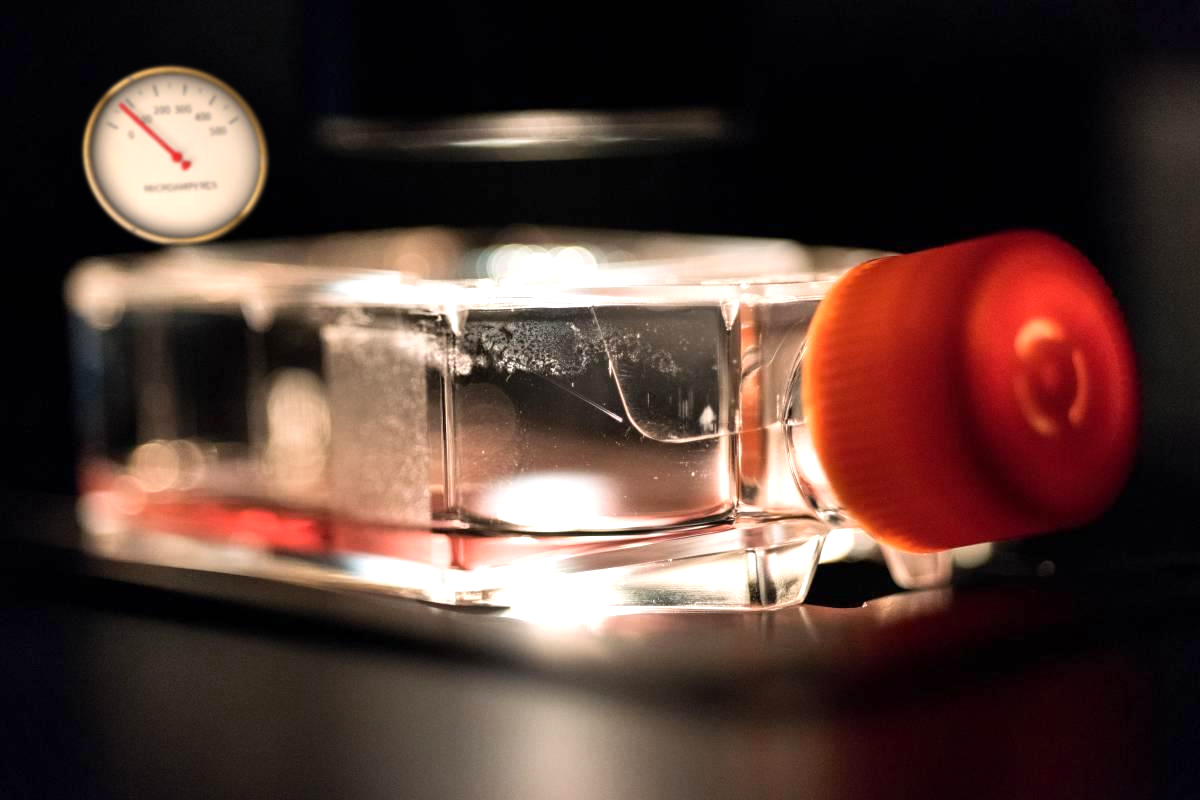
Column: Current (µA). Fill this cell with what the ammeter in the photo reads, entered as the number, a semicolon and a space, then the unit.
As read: 75; µA
